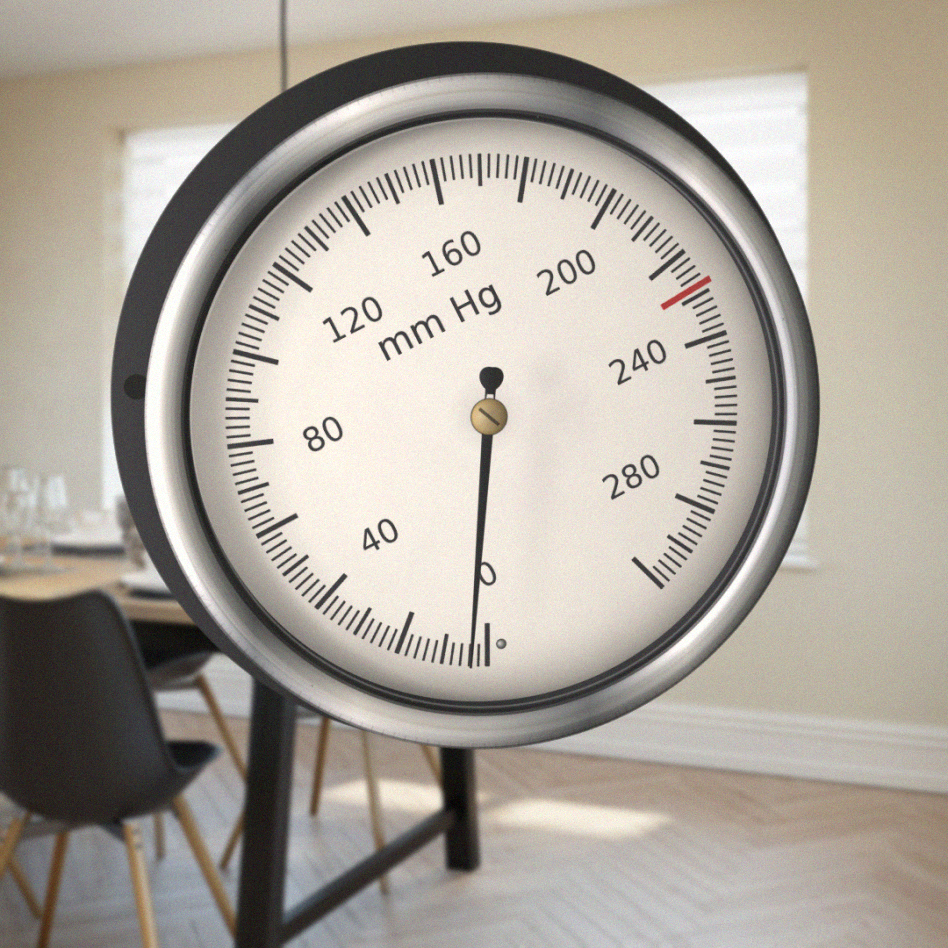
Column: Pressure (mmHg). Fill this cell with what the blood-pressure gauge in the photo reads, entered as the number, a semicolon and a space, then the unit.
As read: 4; mmHg
